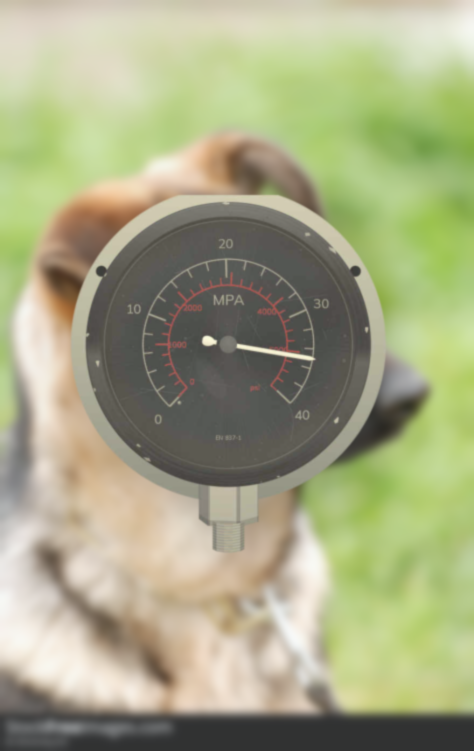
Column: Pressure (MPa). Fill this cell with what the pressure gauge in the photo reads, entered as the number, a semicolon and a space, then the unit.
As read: 35; MPa
